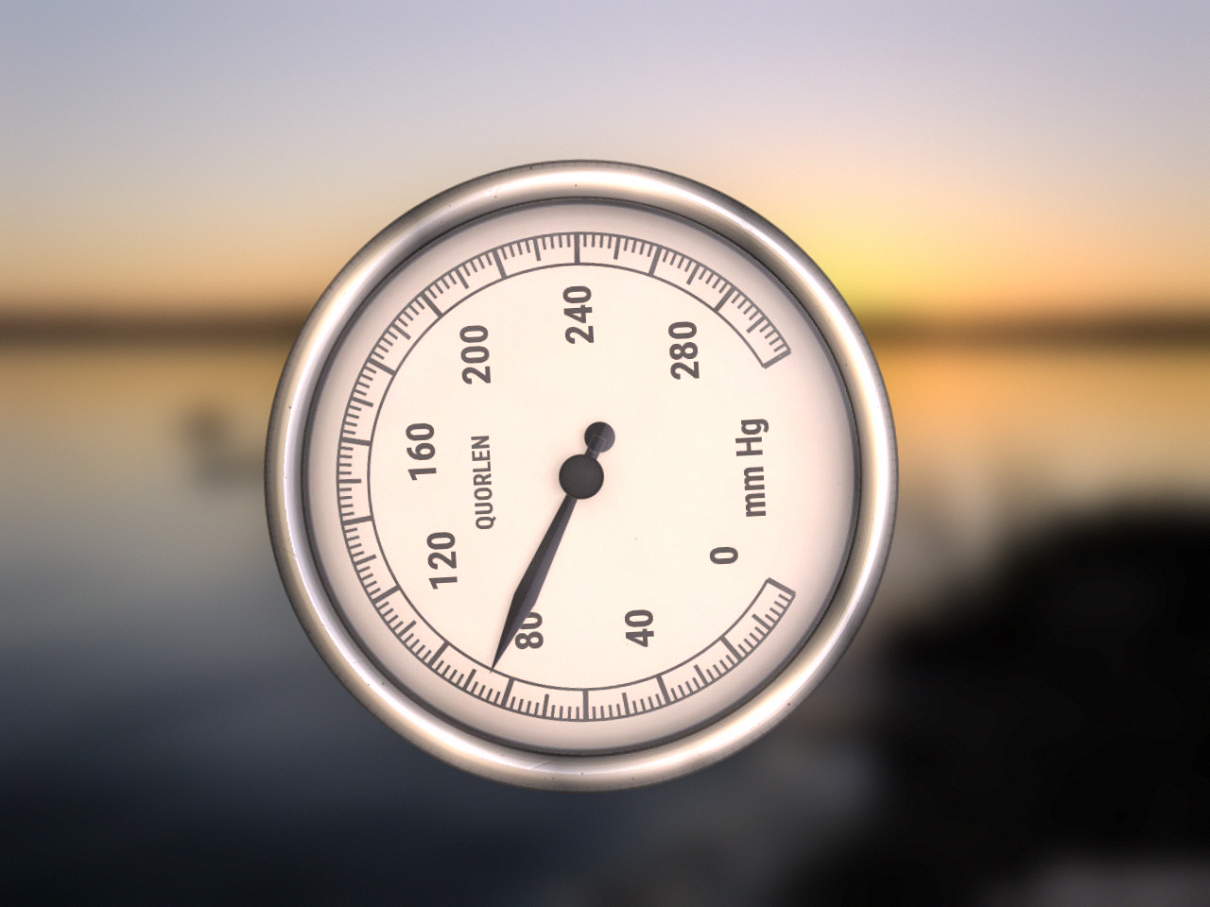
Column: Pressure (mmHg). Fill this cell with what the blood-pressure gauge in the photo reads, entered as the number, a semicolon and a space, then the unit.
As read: 86; mmHg
